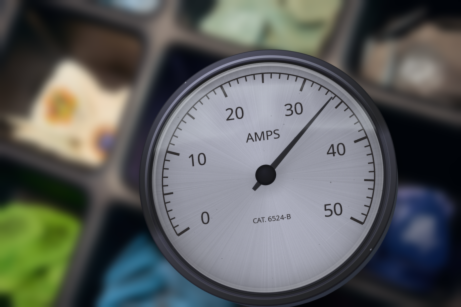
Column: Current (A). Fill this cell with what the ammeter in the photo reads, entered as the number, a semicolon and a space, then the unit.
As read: 34; A
